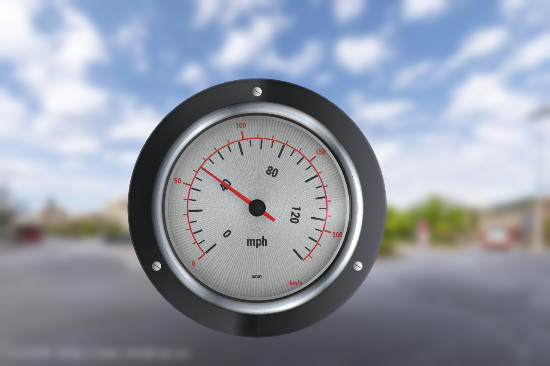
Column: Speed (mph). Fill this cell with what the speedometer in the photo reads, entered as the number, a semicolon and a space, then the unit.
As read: 40; mph
